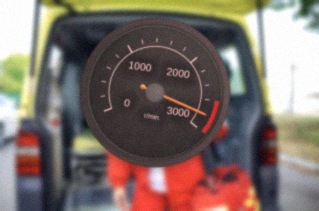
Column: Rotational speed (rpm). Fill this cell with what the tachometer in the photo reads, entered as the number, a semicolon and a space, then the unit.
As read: 2800; rpm
